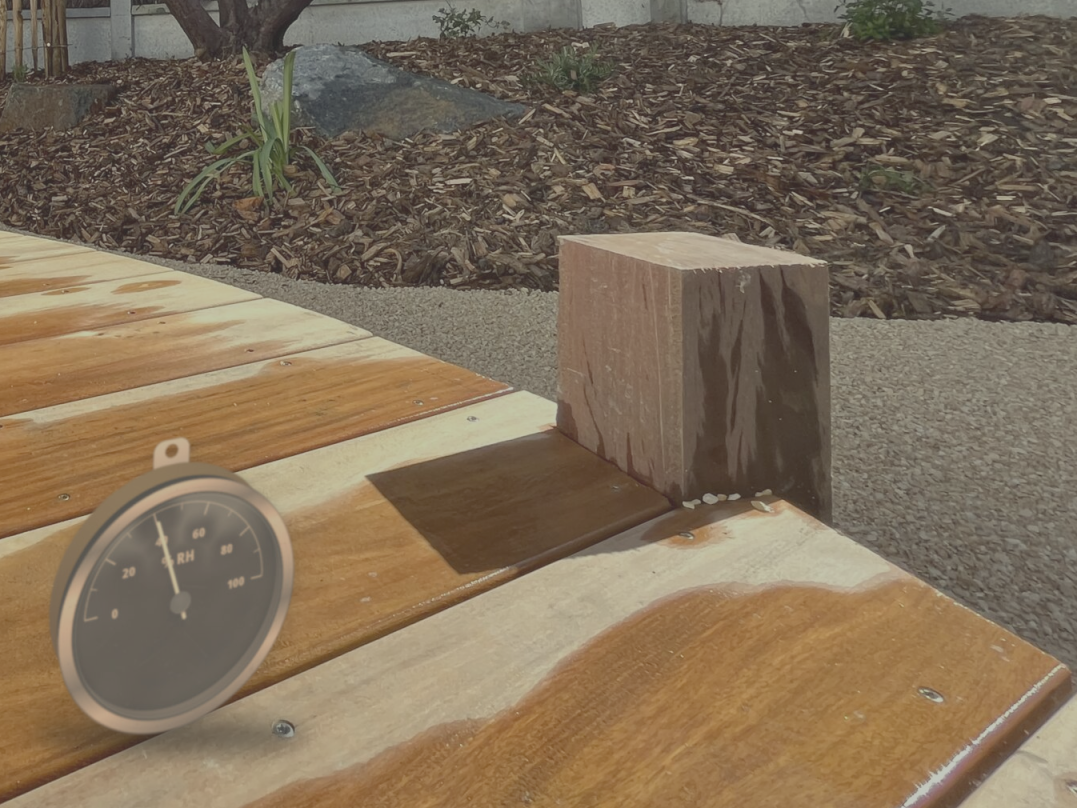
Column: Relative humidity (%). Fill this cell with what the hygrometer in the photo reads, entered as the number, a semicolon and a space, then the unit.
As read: 40; %
